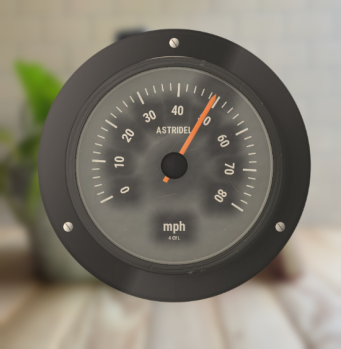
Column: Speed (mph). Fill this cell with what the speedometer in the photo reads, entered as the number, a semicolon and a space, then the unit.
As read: 49; mph
